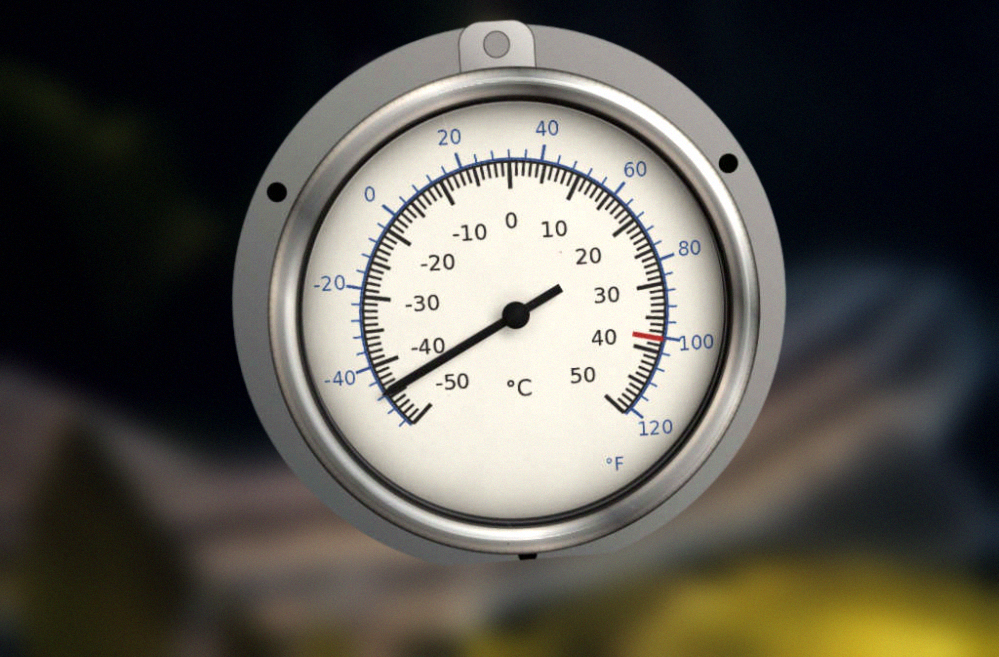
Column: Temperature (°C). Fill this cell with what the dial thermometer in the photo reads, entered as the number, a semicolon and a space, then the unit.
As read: -44; °C
